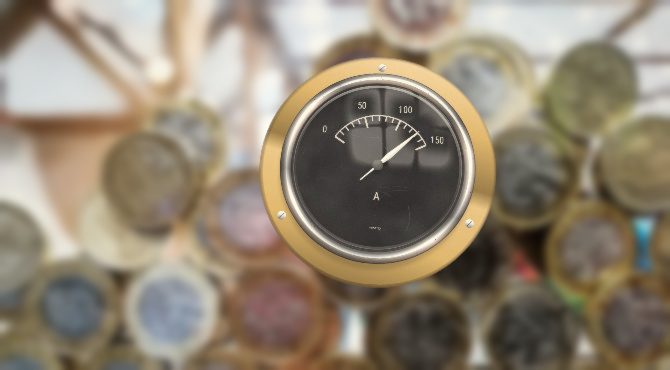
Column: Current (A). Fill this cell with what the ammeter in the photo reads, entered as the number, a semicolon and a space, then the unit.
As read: 130; A
